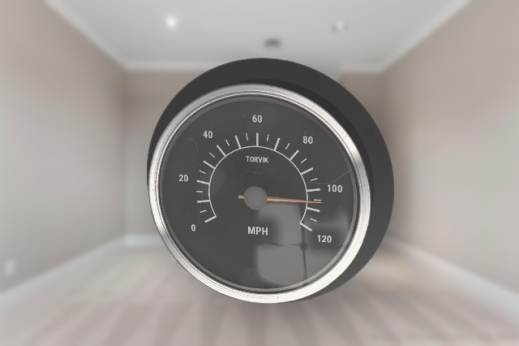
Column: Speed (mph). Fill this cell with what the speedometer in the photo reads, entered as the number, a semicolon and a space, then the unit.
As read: 105; mph
